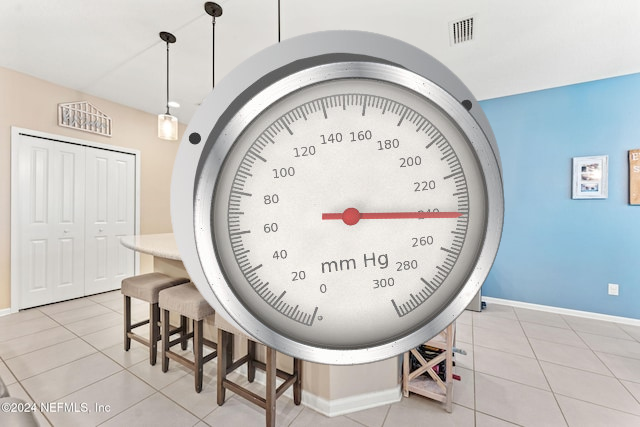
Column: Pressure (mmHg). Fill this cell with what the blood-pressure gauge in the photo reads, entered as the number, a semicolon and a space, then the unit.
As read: 240; mmHg
